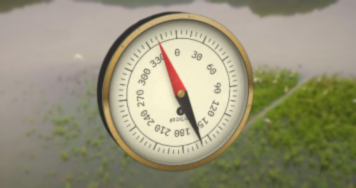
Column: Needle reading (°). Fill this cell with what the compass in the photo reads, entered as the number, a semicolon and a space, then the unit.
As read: 340; °
